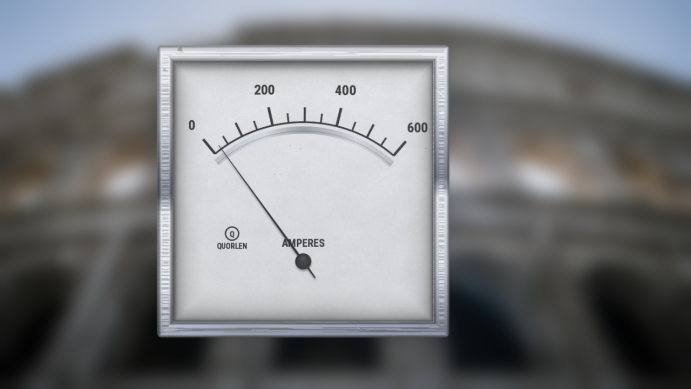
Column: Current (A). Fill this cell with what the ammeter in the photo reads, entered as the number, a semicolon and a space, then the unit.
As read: 25; A
